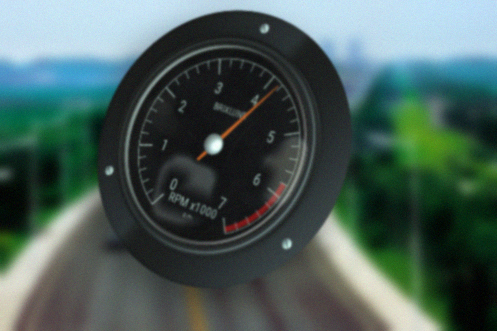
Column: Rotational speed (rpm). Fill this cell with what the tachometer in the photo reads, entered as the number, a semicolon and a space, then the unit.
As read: 4200; rpm
